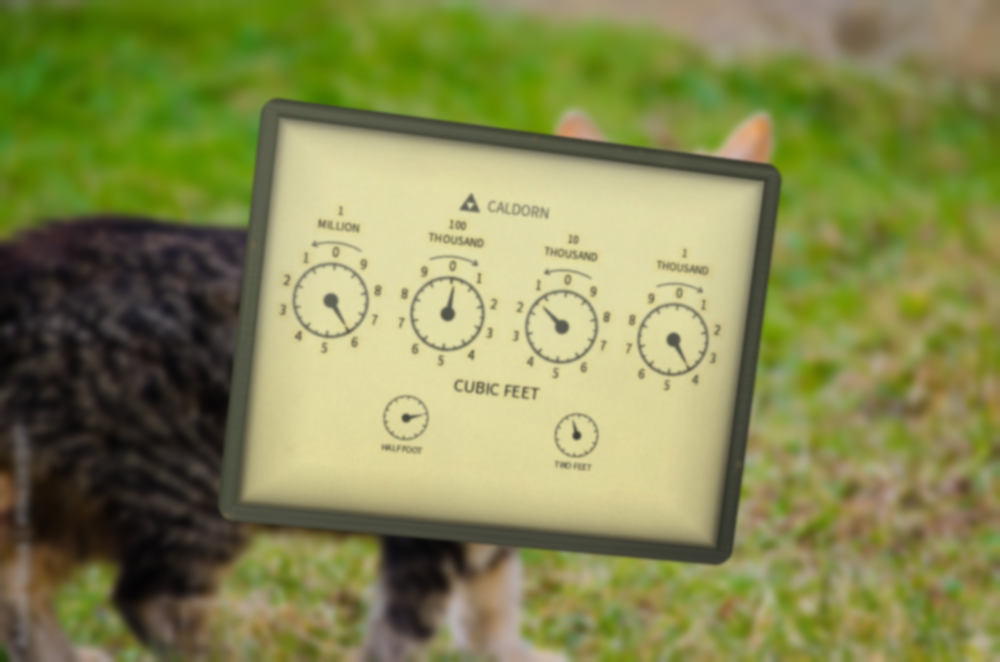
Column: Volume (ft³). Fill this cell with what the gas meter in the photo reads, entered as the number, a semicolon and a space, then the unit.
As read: 601400; ft³
